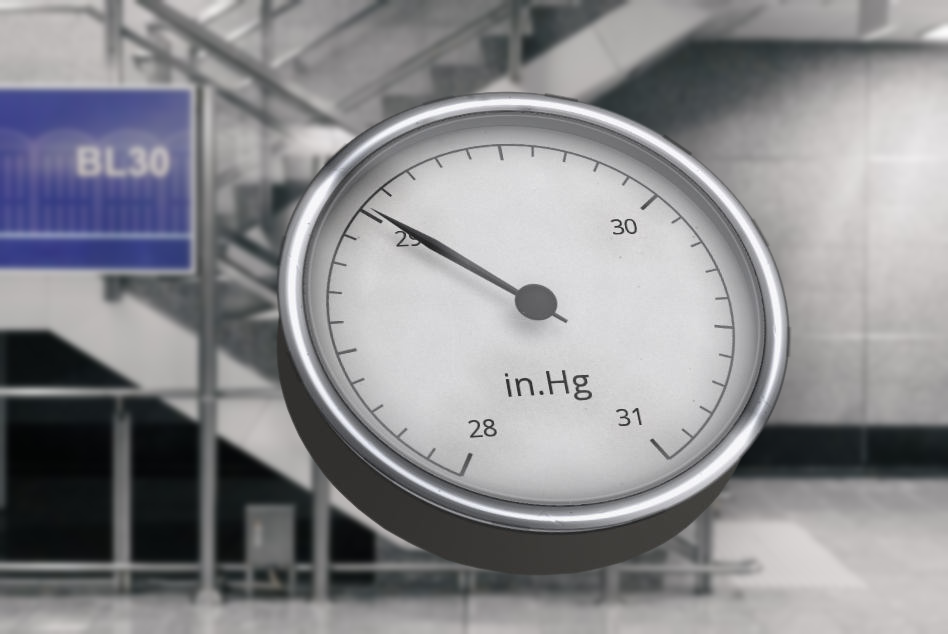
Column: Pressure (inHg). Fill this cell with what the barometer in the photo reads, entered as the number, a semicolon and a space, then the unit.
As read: 29; inHg
